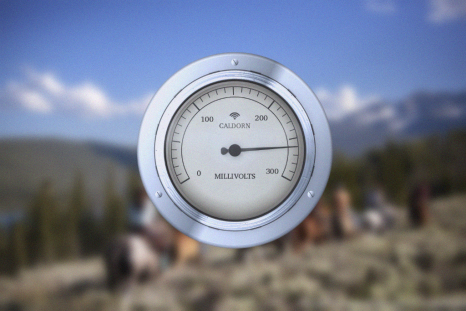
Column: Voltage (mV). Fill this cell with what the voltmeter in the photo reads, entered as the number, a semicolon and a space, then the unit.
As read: 260; mV
